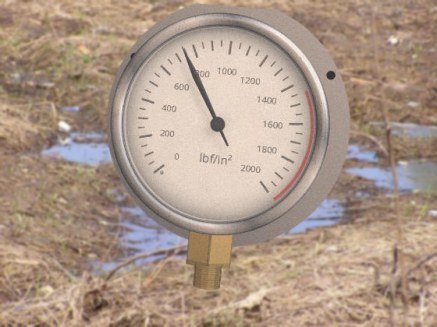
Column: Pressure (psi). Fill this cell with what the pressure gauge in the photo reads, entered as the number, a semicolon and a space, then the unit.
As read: 750; psi
